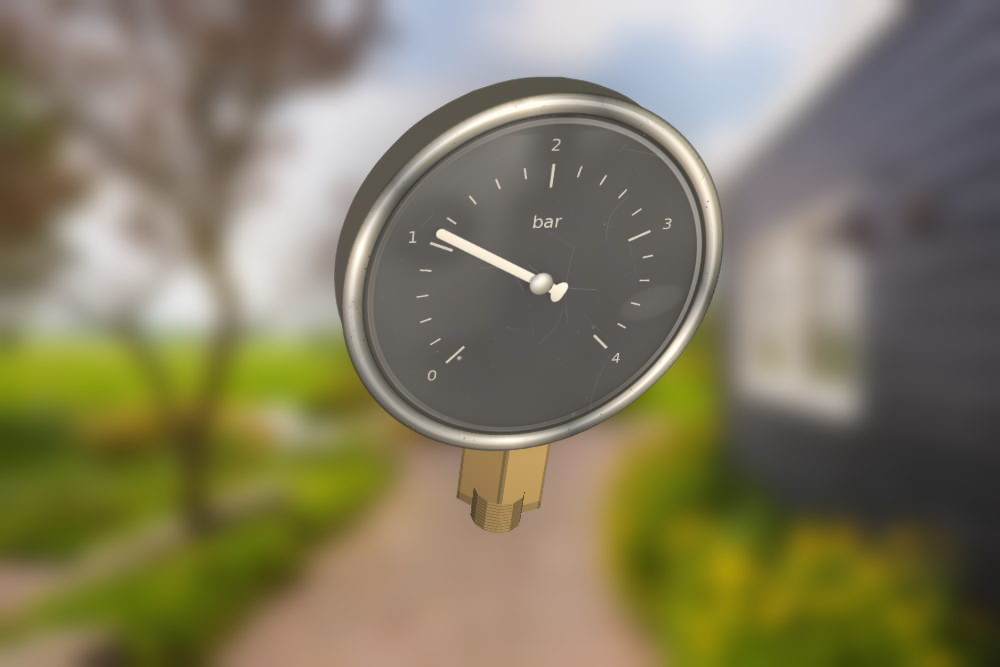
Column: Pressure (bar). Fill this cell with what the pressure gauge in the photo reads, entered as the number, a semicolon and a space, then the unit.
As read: 1.1; bar
